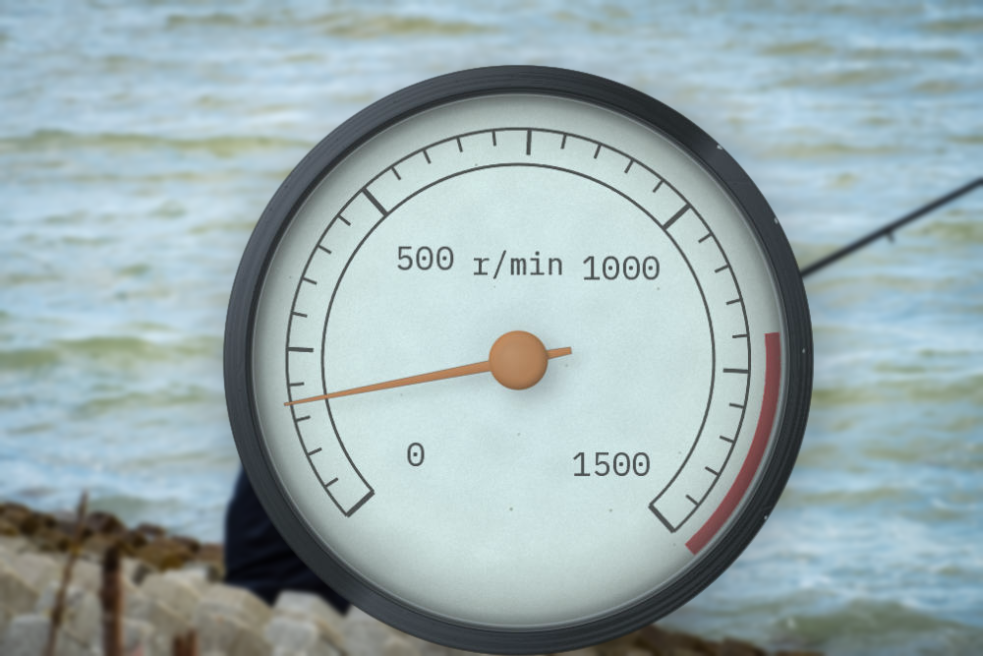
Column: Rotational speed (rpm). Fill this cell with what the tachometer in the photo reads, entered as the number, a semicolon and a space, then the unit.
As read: 175; rpm
